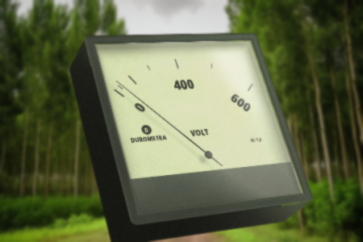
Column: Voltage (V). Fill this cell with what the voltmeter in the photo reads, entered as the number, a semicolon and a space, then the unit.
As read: 100; V
